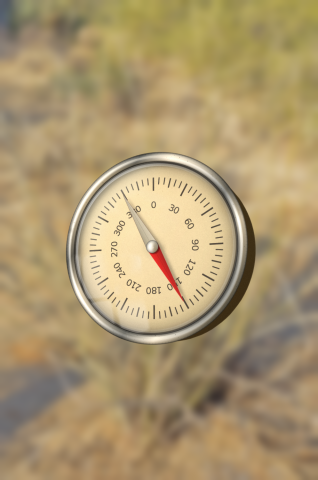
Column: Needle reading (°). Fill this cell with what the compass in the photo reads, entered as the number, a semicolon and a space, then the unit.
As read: 150; °
